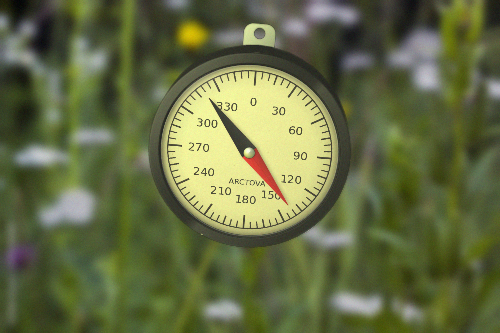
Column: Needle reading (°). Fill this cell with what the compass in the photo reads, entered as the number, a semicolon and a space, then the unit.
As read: 140; °
